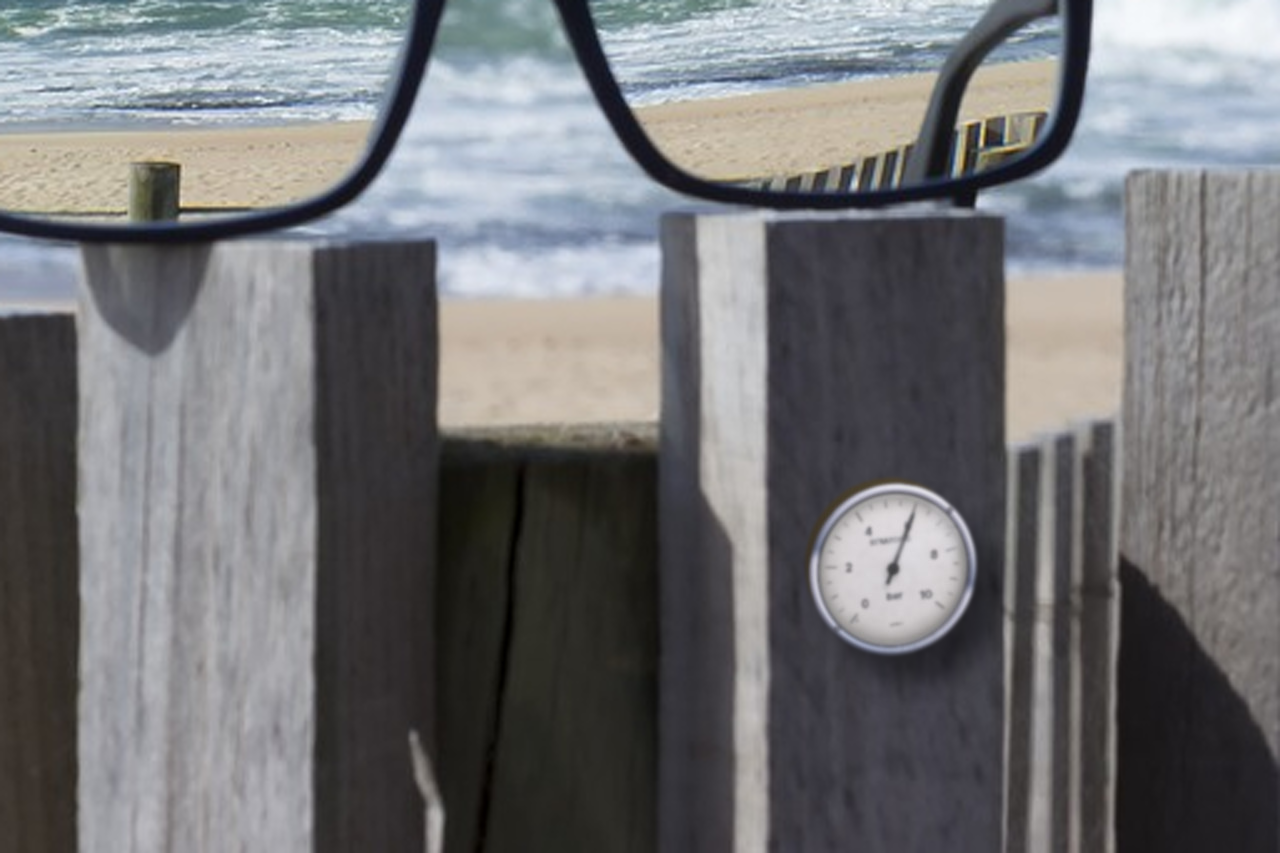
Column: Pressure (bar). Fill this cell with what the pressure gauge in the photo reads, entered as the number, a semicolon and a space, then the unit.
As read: 6; bar
